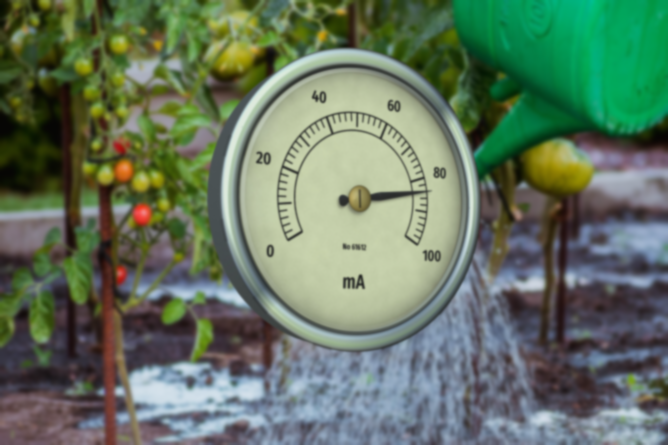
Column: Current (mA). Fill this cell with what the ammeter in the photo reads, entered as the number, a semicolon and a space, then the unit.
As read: 84; mA
